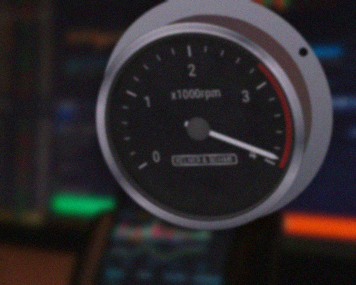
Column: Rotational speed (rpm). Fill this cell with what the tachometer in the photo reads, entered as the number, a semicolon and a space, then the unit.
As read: 3900; rpm
